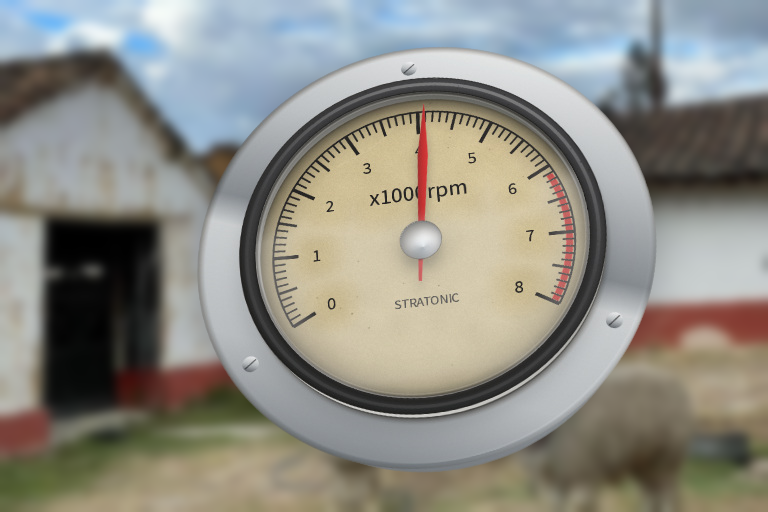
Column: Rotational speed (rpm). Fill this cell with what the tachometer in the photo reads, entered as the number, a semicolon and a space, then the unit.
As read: 4100; rpm
